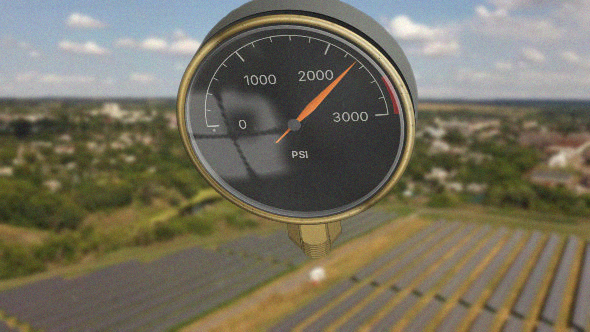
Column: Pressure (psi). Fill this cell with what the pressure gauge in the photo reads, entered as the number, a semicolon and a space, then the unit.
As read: 2300; psi
